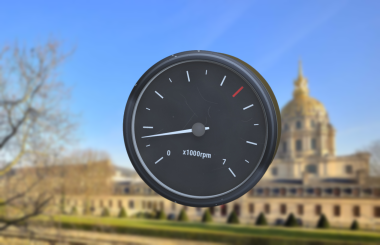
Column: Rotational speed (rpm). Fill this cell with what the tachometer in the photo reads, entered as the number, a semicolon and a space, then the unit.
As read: 750; rpm
